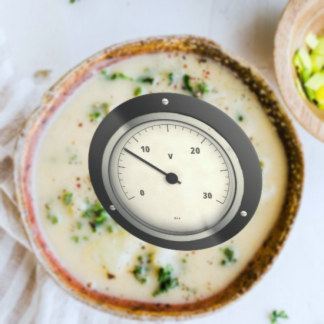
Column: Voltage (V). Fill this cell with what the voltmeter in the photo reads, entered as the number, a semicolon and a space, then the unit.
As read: 8; V
